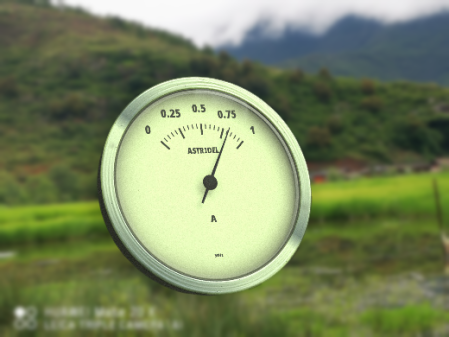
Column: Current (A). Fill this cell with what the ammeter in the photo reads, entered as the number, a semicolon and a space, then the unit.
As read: 0.8; A
